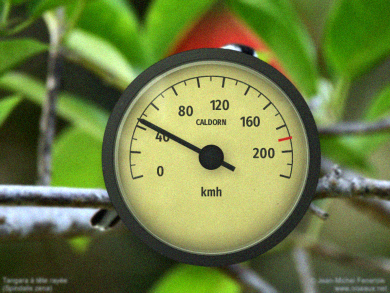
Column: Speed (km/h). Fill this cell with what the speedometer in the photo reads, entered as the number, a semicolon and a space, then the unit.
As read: 45; km/h
